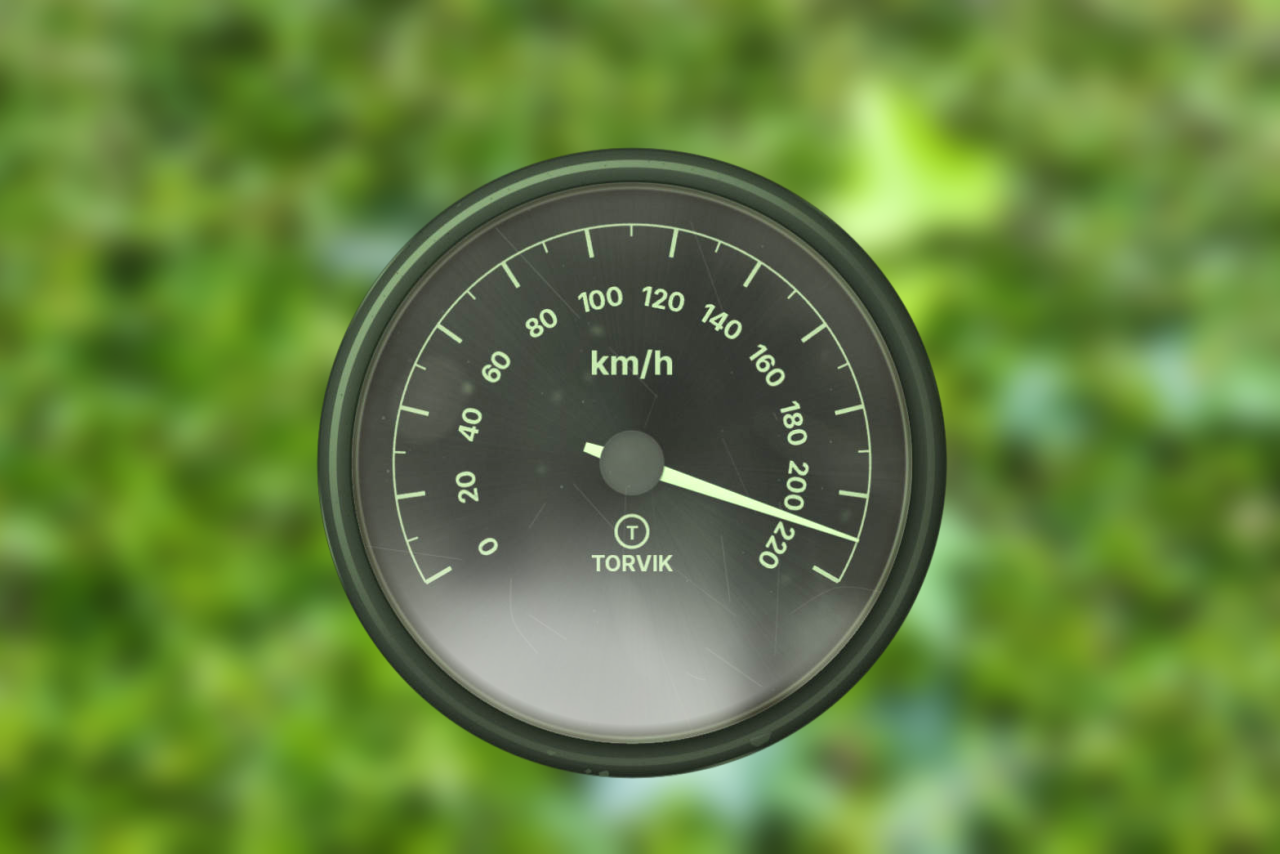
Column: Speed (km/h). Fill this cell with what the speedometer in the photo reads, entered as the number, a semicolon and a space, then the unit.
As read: 210; km/h
